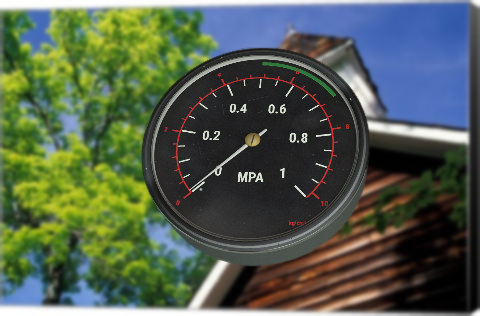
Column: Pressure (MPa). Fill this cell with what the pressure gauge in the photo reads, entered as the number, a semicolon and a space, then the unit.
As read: 0; MPa
